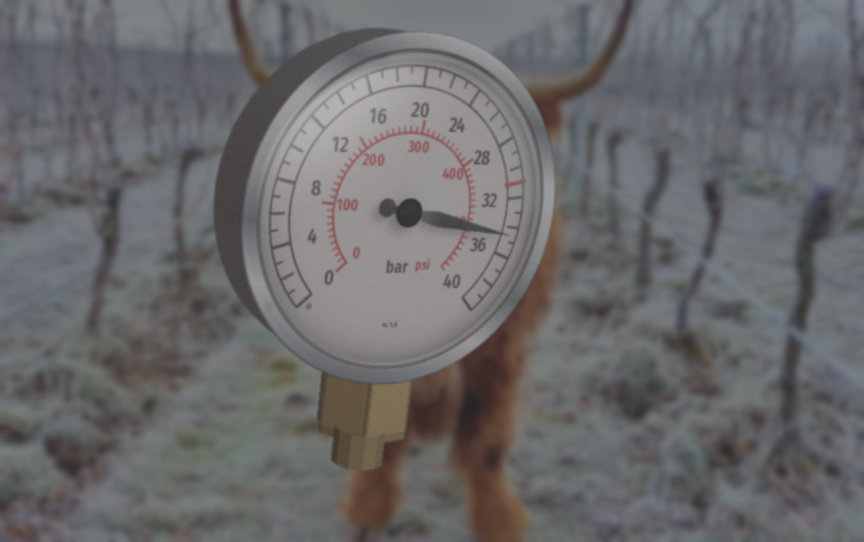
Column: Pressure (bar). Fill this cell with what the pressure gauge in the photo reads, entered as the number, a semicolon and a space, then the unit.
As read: 34.5; bar
